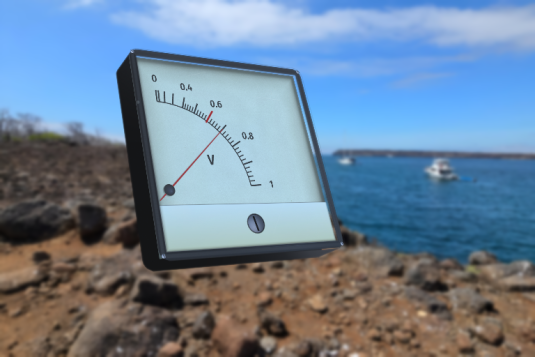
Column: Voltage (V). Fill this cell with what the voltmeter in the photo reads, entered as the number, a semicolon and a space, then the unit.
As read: 0.7; V
